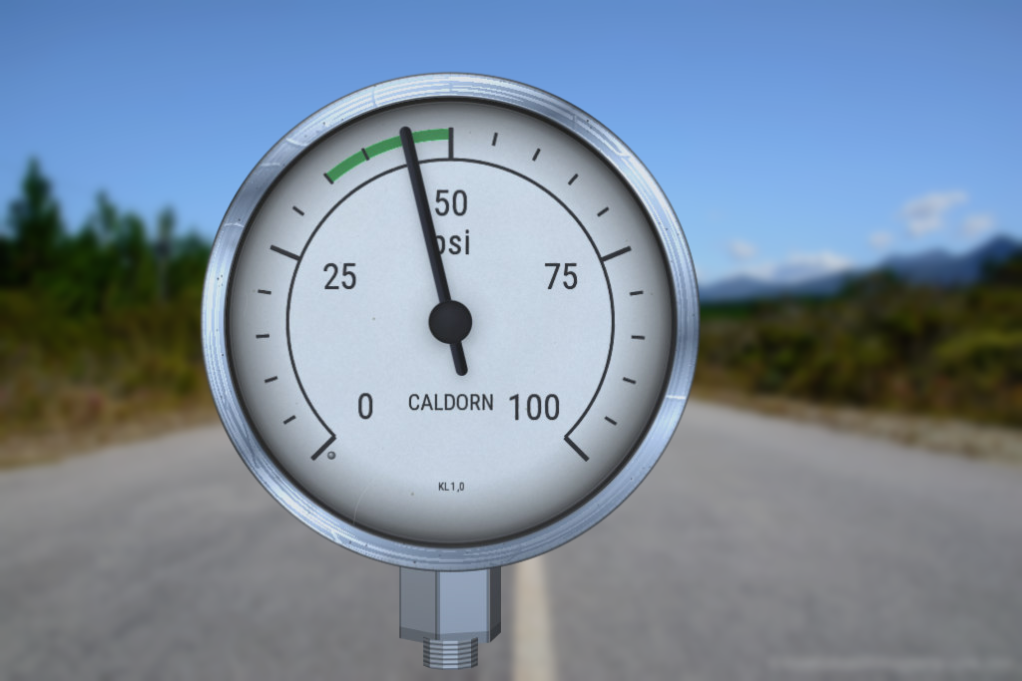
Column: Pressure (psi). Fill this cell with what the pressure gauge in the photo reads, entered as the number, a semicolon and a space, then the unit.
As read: 45; psi
